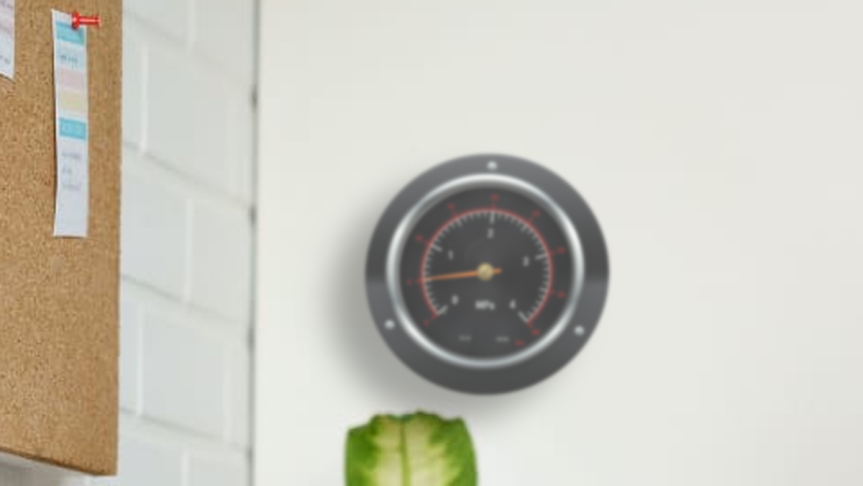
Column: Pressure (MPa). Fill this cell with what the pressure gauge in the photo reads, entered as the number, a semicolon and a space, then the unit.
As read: 0.5; MPa
